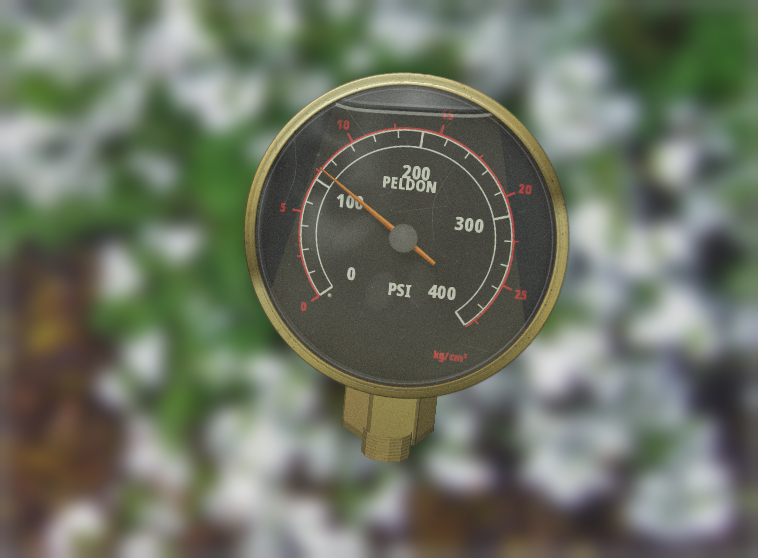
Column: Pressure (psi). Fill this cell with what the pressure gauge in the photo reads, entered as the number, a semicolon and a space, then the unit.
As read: 110; psi
